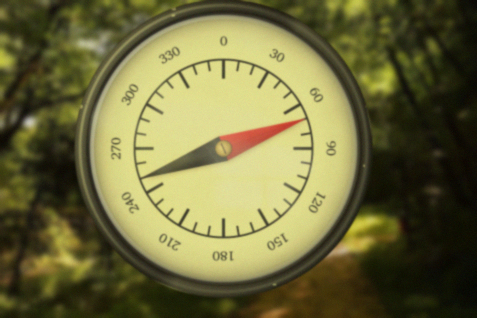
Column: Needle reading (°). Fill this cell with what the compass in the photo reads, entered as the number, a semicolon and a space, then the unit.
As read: 70; °
